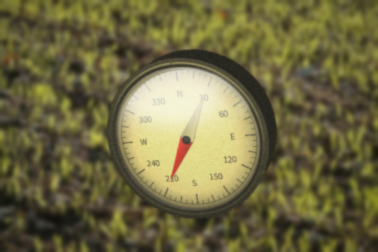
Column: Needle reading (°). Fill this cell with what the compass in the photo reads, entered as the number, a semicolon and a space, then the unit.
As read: 210; °
